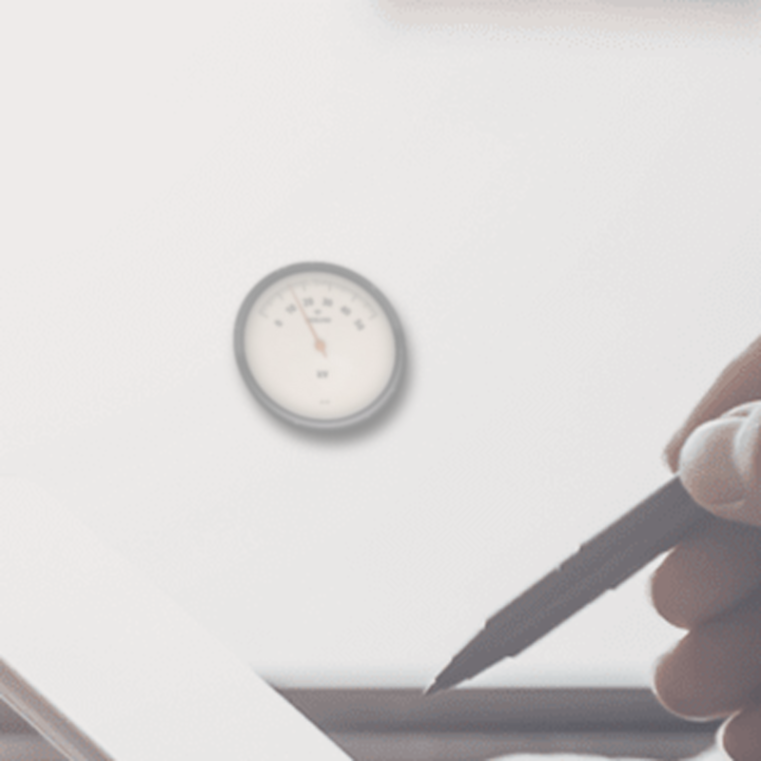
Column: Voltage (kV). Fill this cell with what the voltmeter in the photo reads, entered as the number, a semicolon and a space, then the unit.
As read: 15; kV
